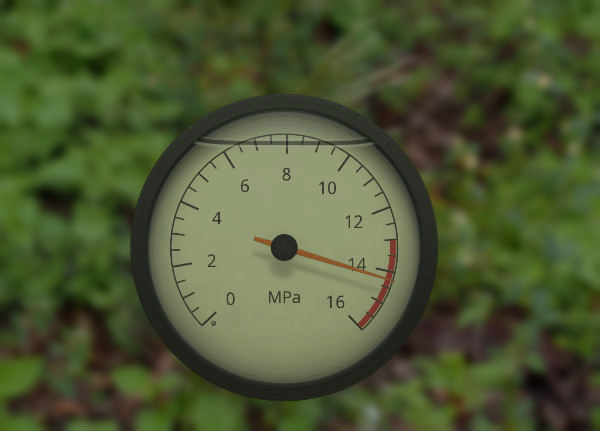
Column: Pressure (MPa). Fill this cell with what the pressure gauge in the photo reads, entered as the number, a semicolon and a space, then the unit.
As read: 14.25; MPa
